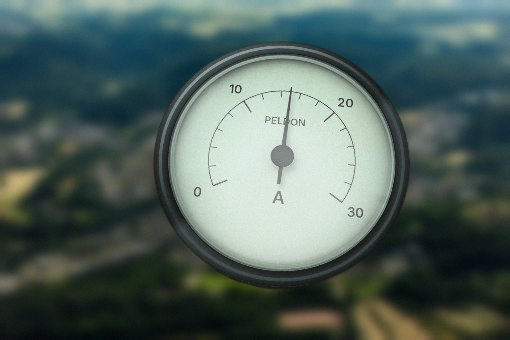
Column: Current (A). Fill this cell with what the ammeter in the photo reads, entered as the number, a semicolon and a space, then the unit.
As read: 15; A
